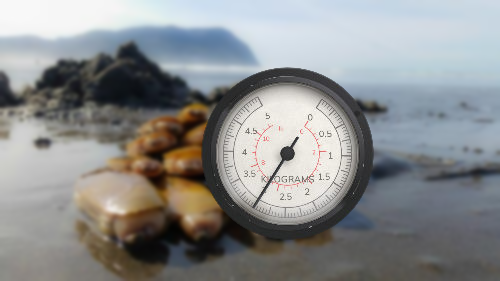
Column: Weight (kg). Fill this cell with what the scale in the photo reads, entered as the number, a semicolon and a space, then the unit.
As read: 3; kg
